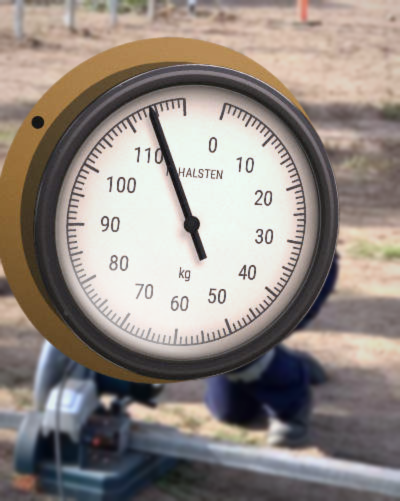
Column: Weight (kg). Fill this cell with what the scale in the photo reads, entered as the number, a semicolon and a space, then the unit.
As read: 114; kg
